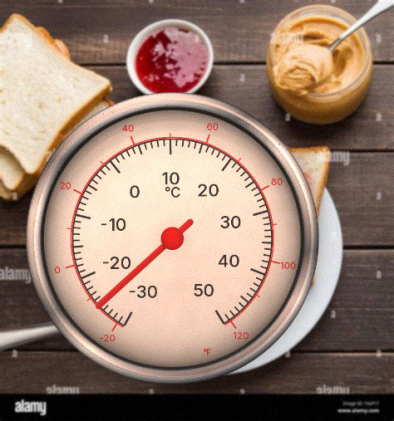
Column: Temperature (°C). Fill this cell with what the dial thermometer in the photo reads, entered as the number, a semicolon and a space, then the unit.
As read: -25; °C
